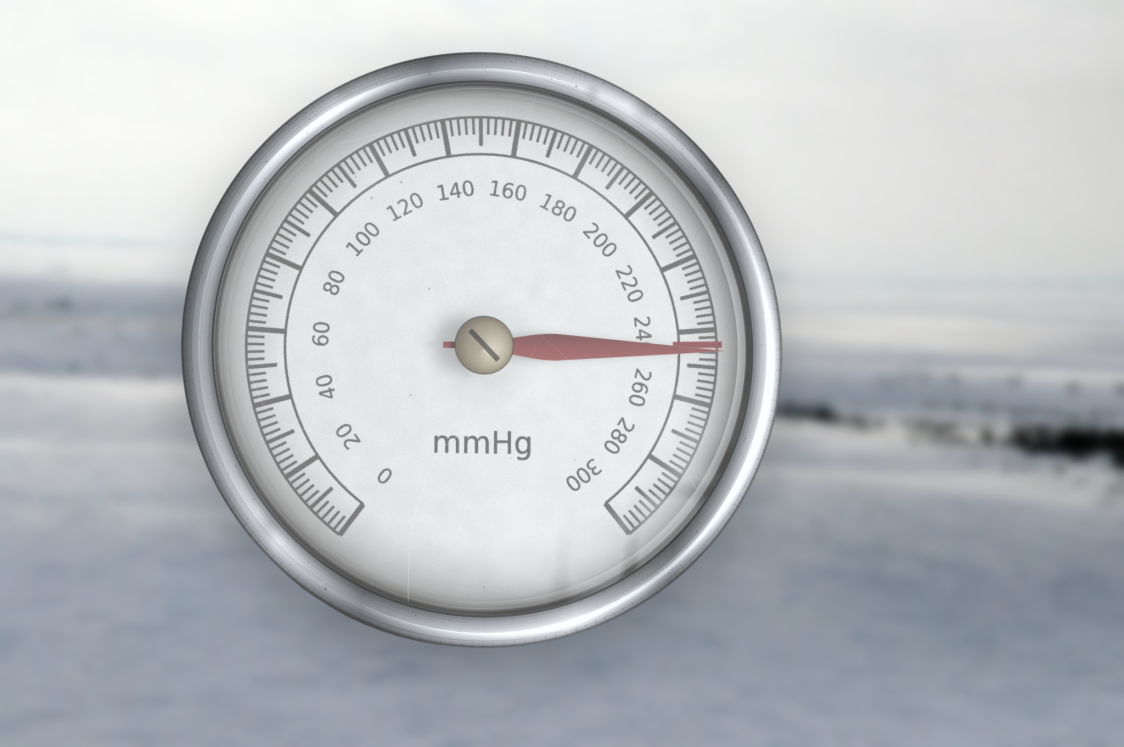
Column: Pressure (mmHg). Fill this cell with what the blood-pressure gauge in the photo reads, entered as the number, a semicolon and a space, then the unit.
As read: 246; mmHg
